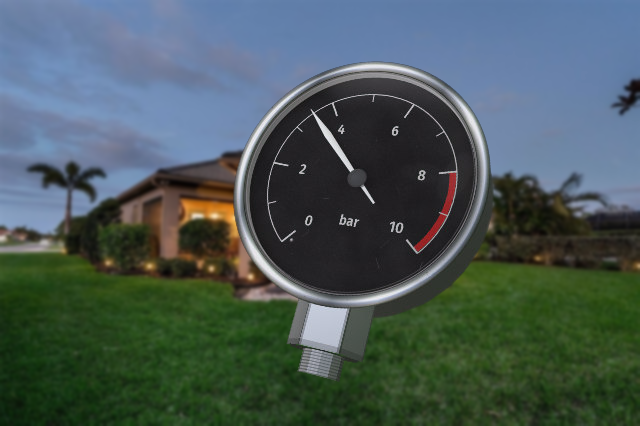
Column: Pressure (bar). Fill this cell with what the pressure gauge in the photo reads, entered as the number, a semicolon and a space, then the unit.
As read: 3.5; bar
